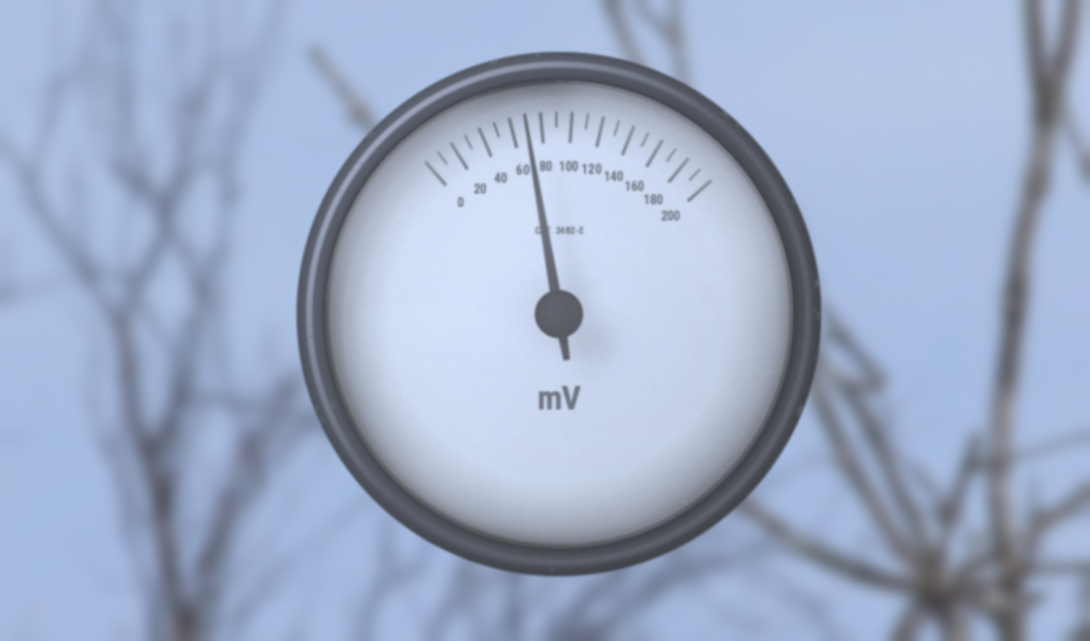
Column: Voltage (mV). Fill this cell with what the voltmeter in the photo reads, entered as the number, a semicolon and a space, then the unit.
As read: 70; mV
